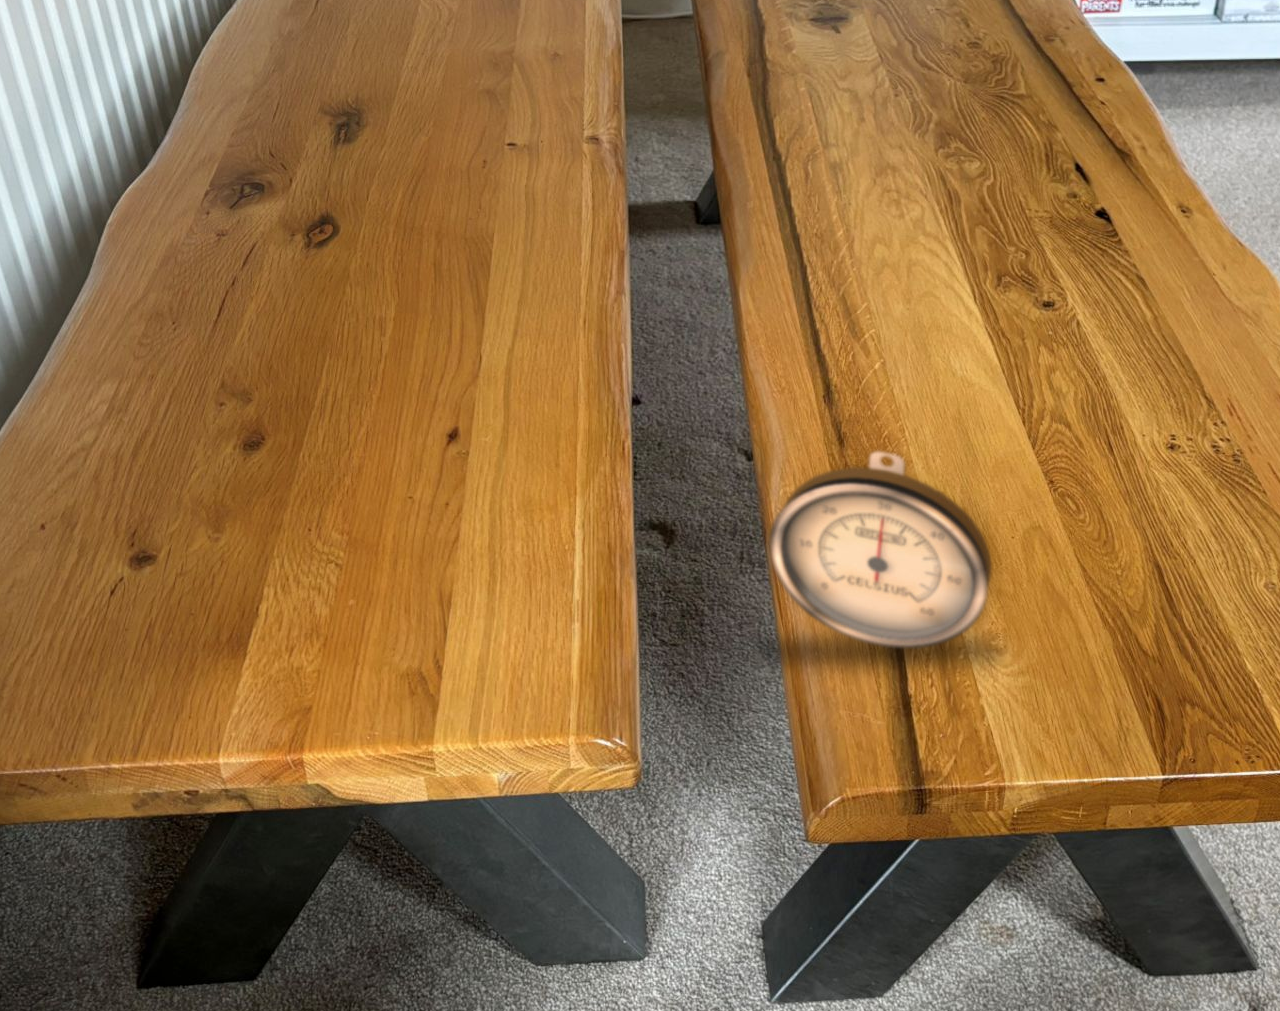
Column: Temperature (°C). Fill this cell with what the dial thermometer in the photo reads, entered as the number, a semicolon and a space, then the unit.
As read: 30; °C
